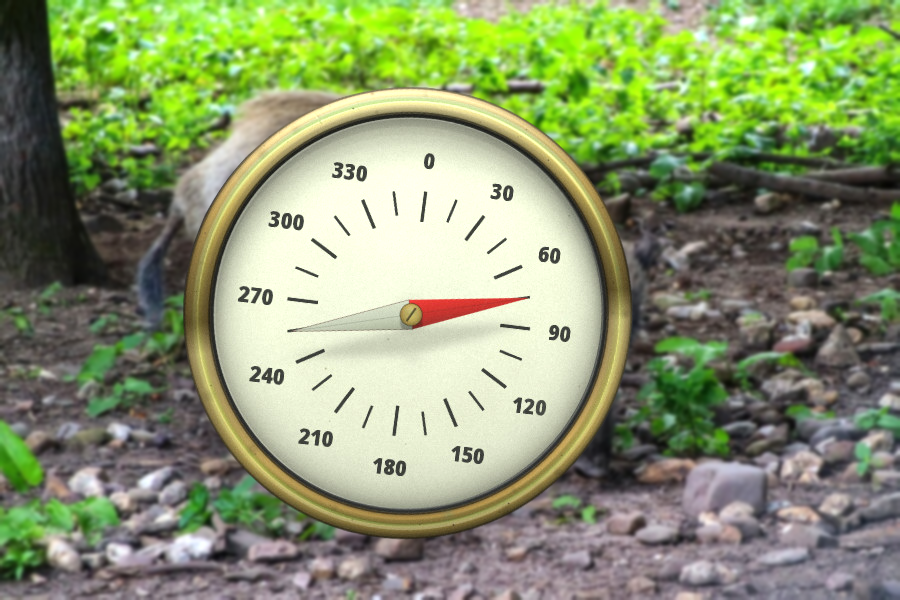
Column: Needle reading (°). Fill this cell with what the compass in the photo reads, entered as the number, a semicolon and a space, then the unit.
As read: 75; °
